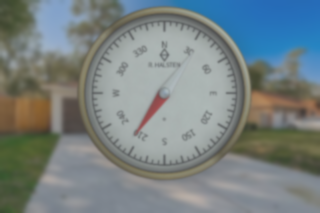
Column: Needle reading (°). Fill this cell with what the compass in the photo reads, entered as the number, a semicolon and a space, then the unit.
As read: 215; °
